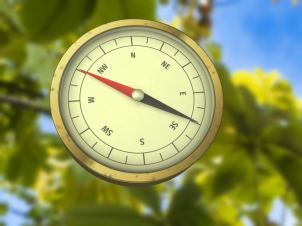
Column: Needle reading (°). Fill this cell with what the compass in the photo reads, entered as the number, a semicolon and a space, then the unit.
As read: 300; °
